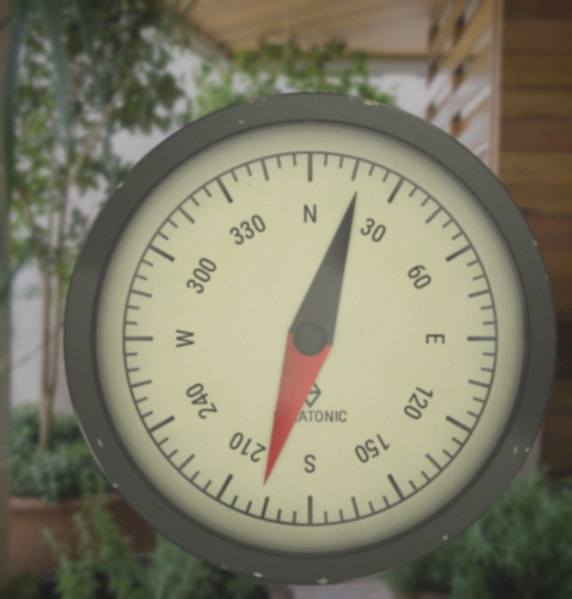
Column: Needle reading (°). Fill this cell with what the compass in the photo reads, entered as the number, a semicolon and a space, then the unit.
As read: 197.5; °
